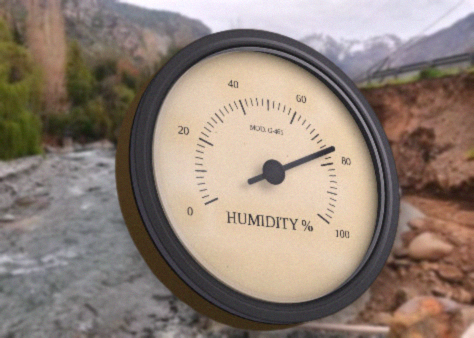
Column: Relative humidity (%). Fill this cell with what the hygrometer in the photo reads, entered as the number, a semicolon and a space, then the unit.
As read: 76; %
